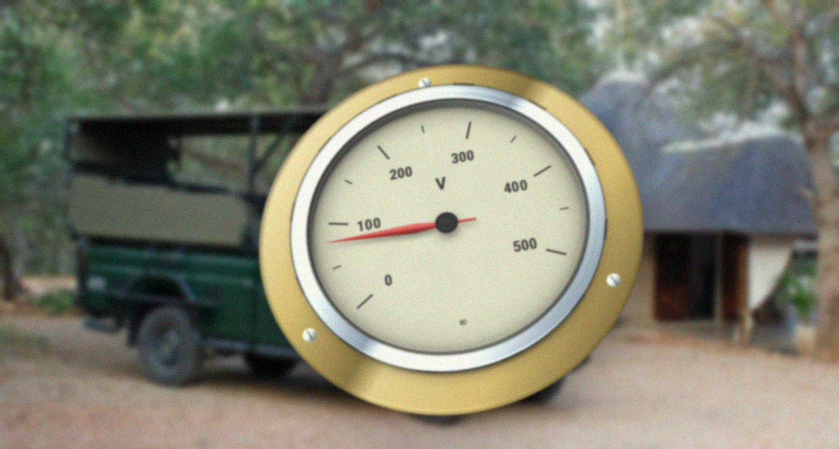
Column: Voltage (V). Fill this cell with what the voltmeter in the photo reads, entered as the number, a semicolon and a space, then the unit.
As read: 75; V
